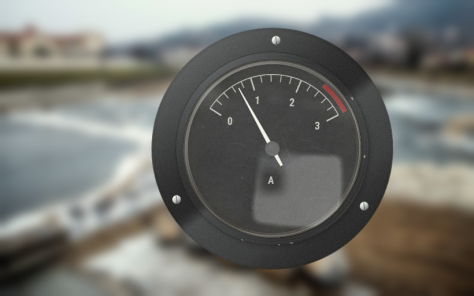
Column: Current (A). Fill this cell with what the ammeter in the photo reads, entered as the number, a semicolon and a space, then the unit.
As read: 0.7; A
